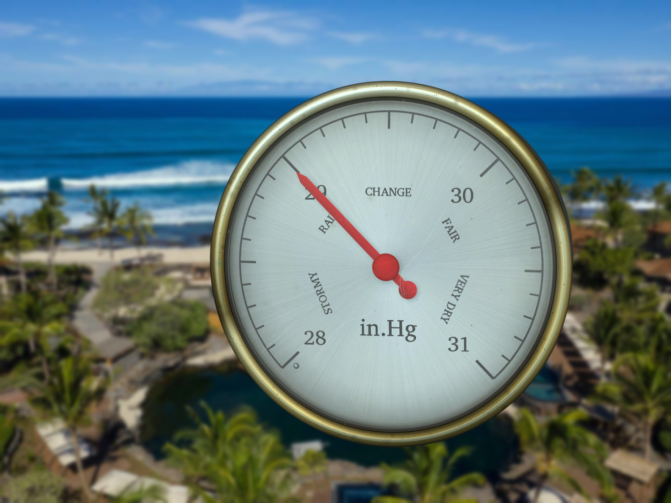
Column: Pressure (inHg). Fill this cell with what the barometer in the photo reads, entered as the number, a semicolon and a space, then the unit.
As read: 29; inHg
